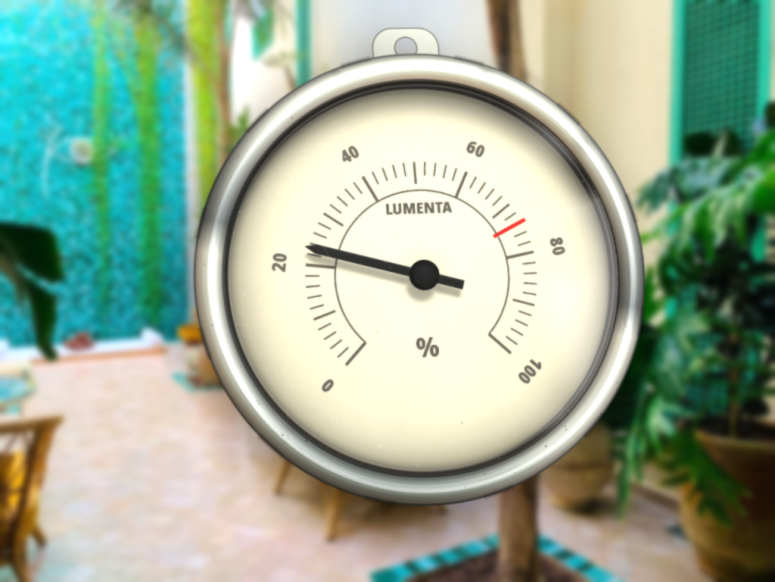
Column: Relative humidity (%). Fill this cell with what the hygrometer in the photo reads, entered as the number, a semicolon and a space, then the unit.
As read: 23; %
